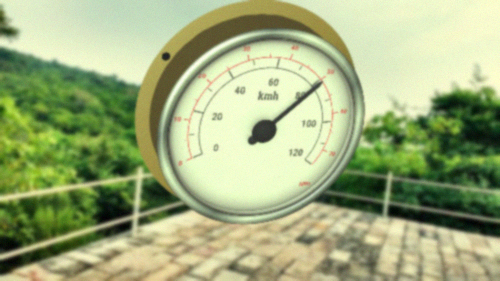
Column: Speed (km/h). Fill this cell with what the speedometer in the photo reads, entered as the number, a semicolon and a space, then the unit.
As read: 80; km/h
